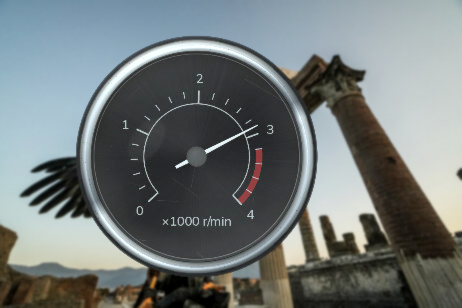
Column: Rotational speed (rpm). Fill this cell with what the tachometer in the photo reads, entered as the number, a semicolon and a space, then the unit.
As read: 2900; rpm
